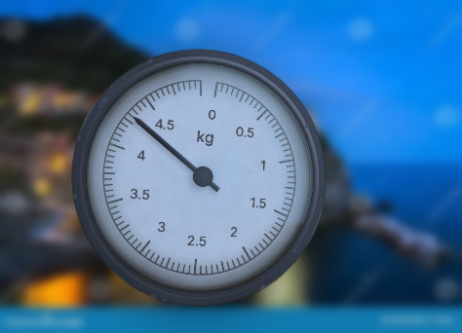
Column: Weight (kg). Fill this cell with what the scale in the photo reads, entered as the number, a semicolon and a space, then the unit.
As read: 4.3; kg
